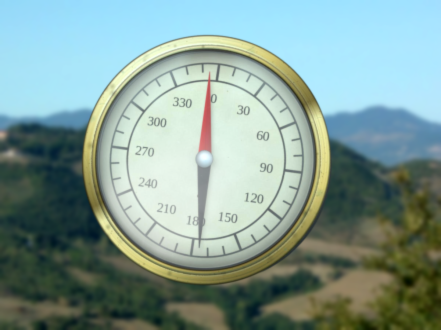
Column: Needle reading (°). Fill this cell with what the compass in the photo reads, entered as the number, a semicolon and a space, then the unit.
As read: 355; °
